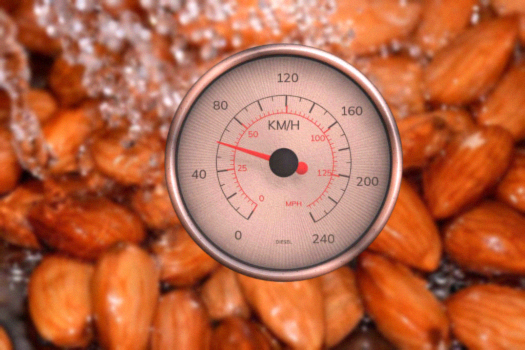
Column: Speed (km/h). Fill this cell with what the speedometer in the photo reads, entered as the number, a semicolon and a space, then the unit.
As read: 60; km/h
